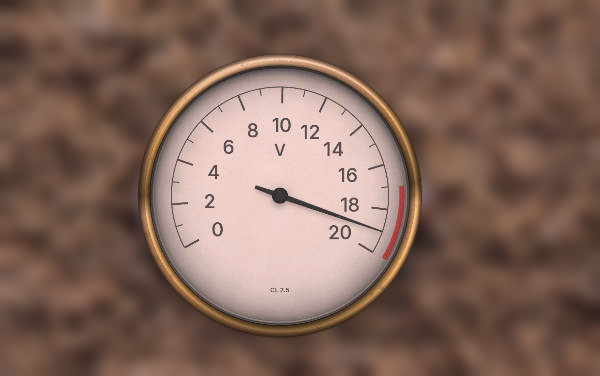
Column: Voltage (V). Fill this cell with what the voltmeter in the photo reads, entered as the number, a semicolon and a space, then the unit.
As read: 19; V
